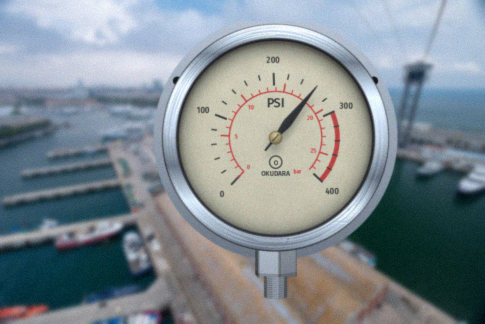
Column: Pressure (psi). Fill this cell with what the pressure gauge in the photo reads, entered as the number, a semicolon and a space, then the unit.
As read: 260; psi
